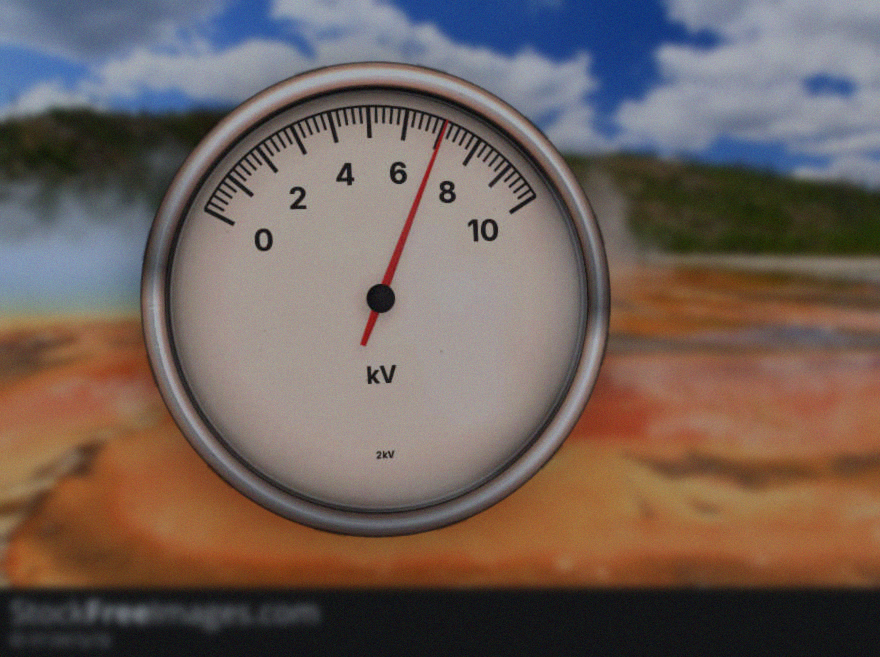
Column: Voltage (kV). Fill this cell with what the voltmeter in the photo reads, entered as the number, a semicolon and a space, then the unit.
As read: 7; kV
